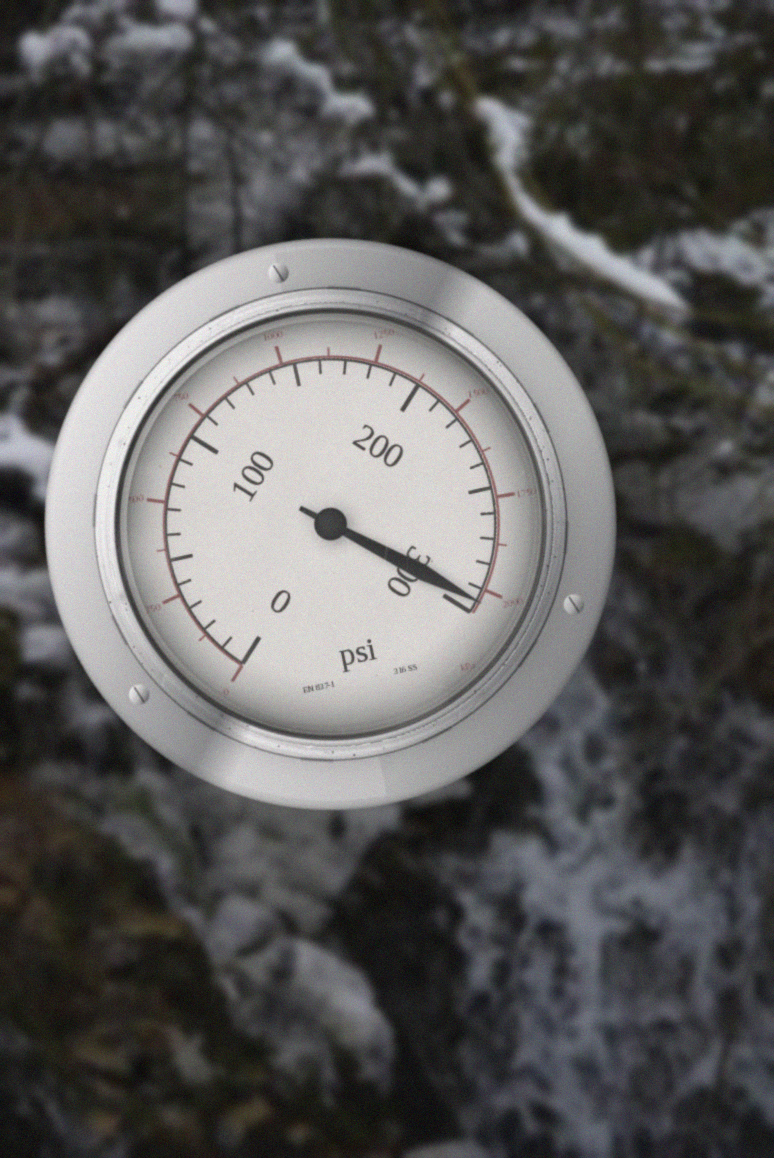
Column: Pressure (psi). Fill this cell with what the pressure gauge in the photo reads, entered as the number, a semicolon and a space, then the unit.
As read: 295; psi
